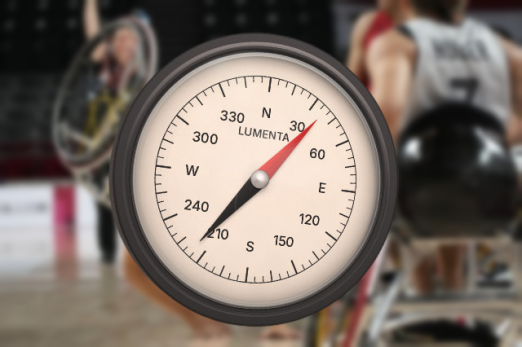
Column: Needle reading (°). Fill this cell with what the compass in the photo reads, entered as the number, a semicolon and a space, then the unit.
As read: 37.5; °
